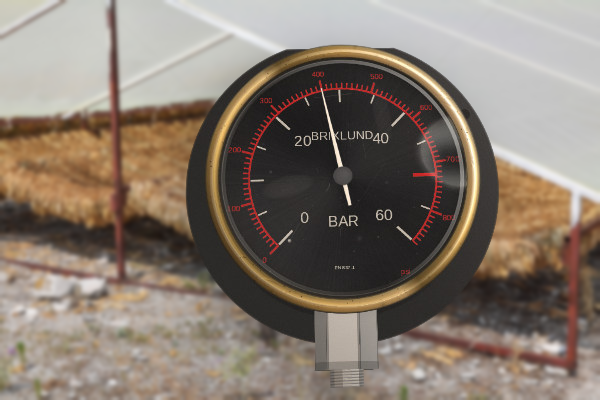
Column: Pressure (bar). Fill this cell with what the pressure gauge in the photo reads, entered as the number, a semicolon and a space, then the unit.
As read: 27.5; bar
